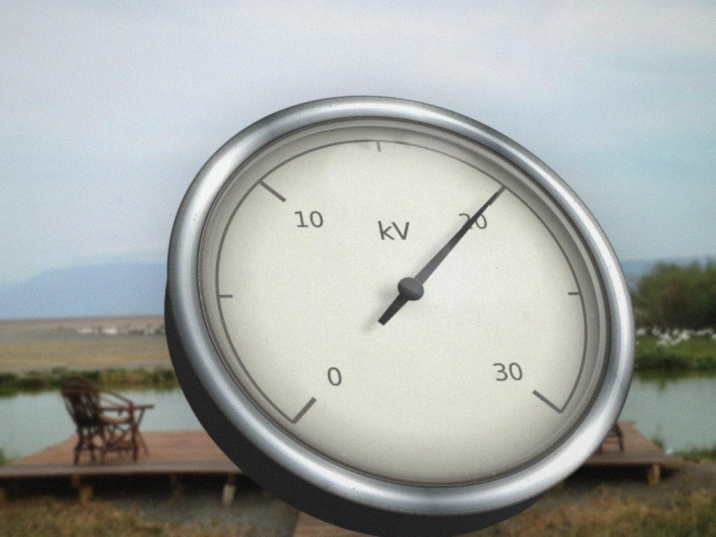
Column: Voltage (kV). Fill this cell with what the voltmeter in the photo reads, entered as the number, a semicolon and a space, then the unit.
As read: 20; kV
